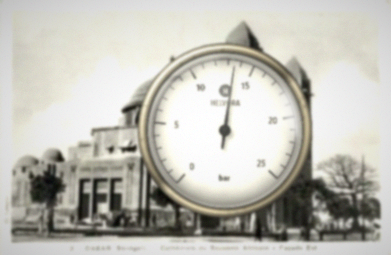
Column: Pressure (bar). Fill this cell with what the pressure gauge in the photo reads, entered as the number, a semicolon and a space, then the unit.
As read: 13.5; bar
